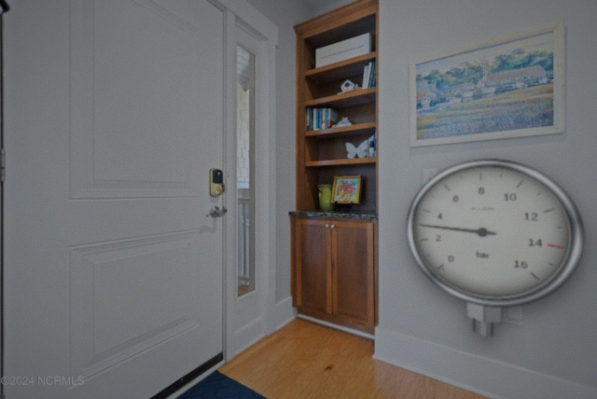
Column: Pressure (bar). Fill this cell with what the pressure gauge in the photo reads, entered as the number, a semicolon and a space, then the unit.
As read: 3; bar
